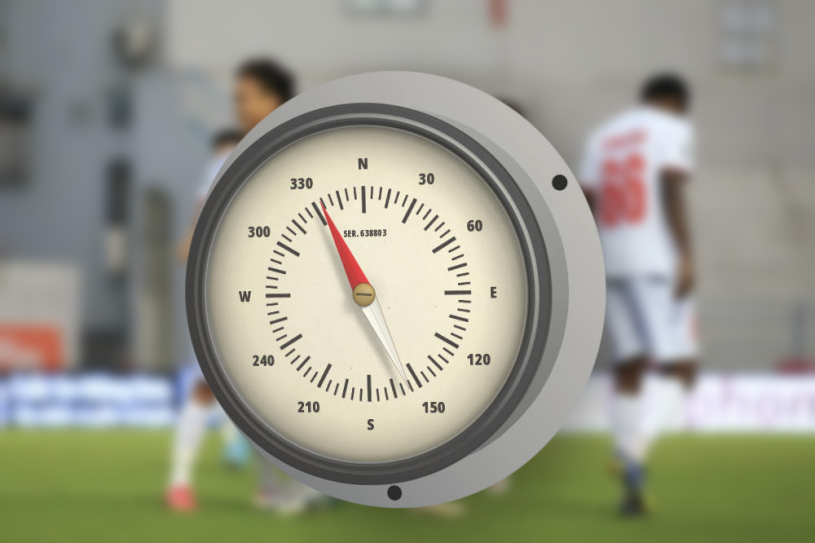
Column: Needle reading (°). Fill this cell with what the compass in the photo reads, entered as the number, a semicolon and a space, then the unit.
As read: 335; °
